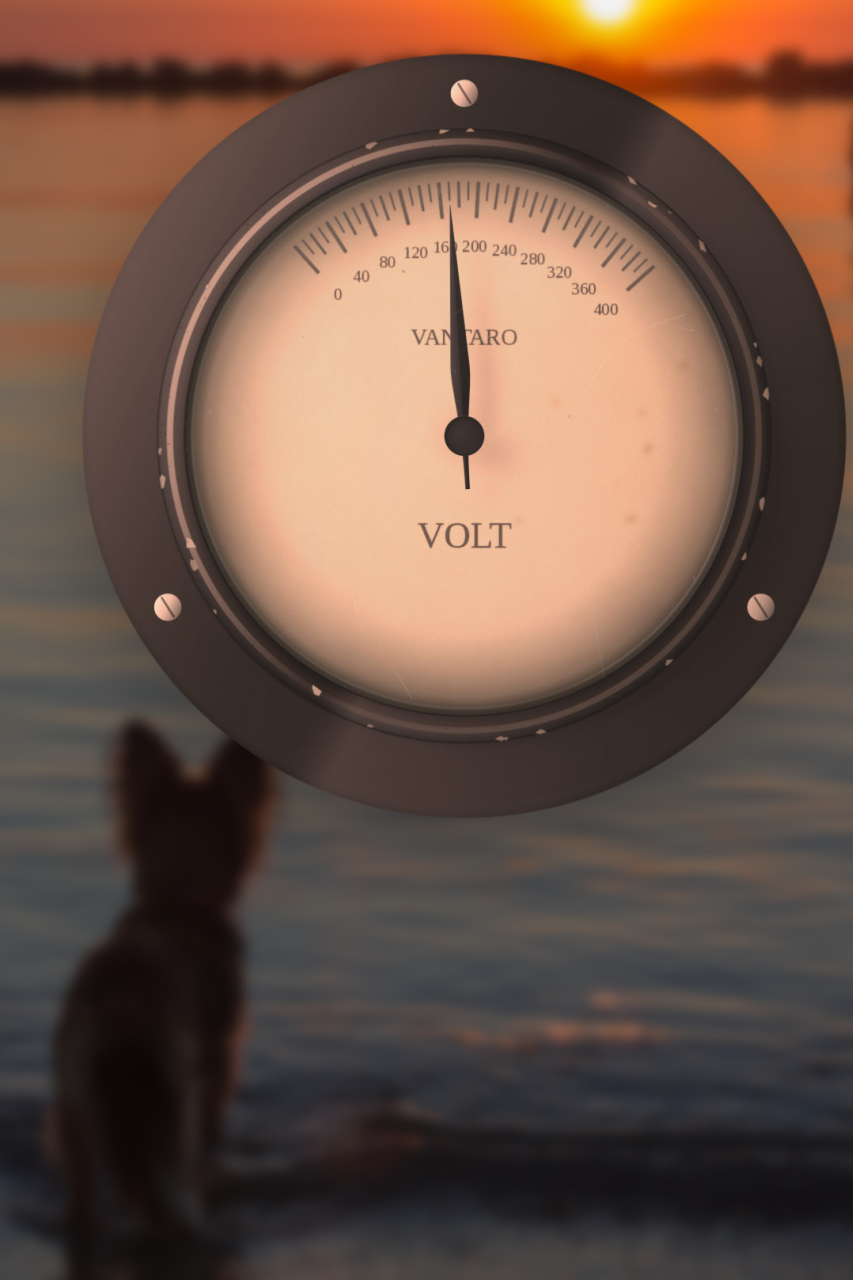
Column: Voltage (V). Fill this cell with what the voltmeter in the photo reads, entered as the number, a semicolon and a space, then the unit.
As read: 170; V
